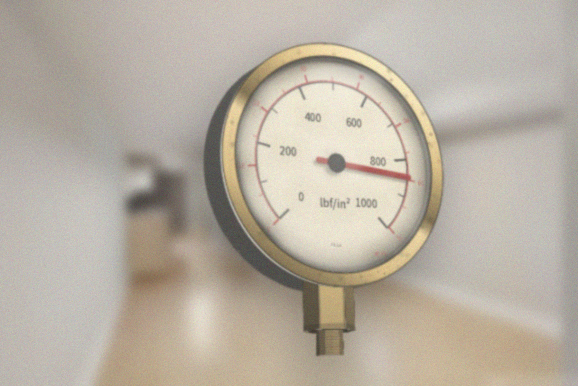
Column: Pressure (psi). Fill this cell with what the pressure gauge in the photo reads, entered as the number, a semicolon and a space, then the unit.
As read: 850; psi
